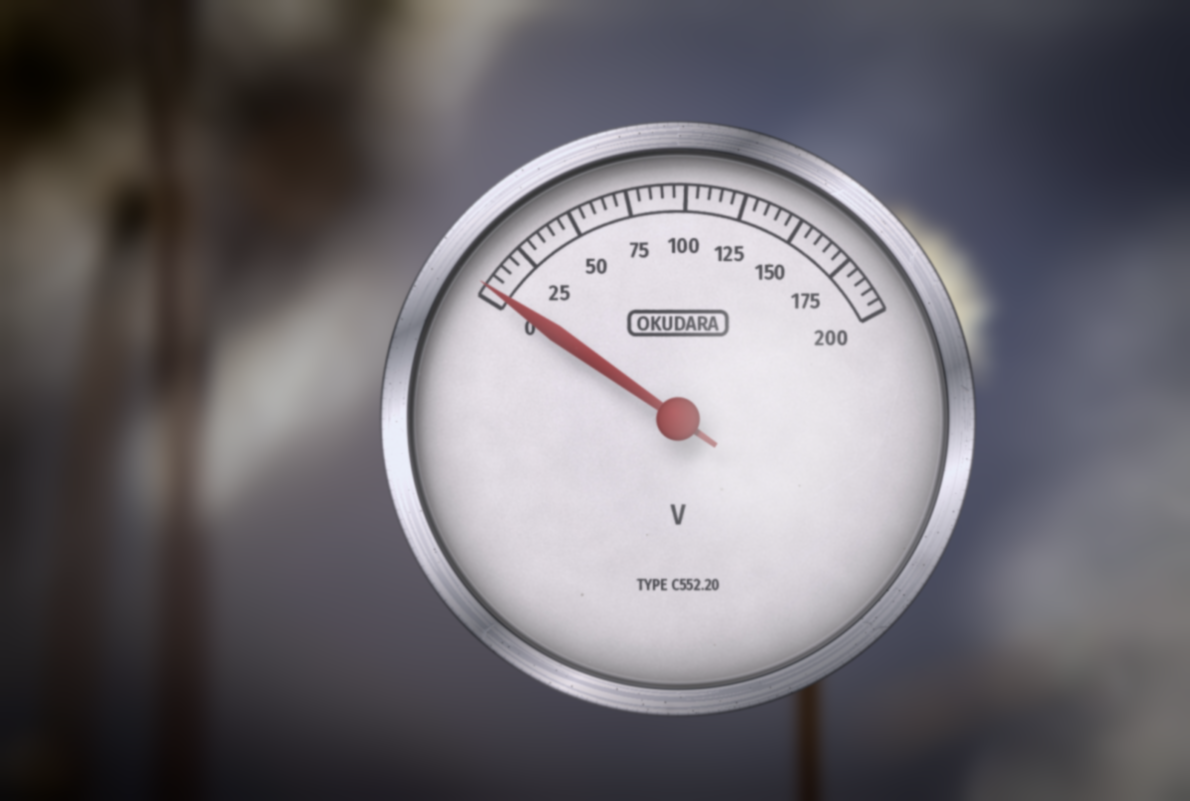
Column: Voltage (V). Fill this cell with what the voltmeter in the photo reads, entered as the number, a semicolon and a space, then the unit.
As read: 5; V
